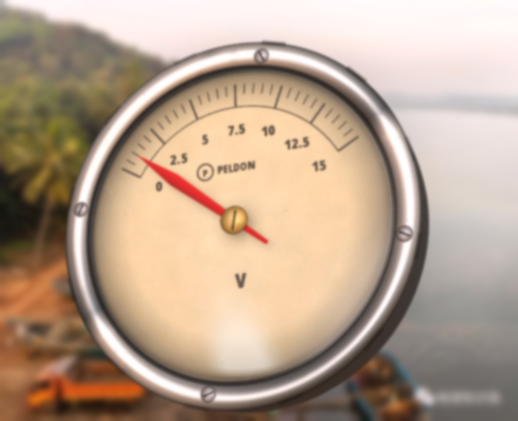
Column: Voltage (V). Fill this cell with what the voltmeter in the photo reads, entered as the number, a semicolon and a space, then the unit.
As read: 1; V
